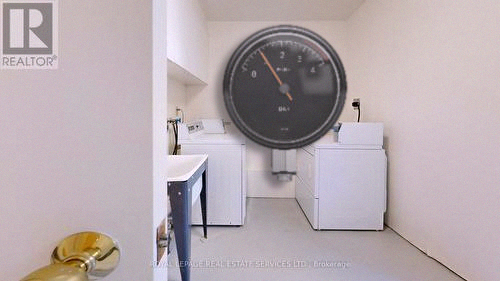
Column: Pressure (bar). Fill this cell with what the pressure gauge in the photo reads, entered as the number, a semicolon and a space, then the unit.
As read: 1; bar
